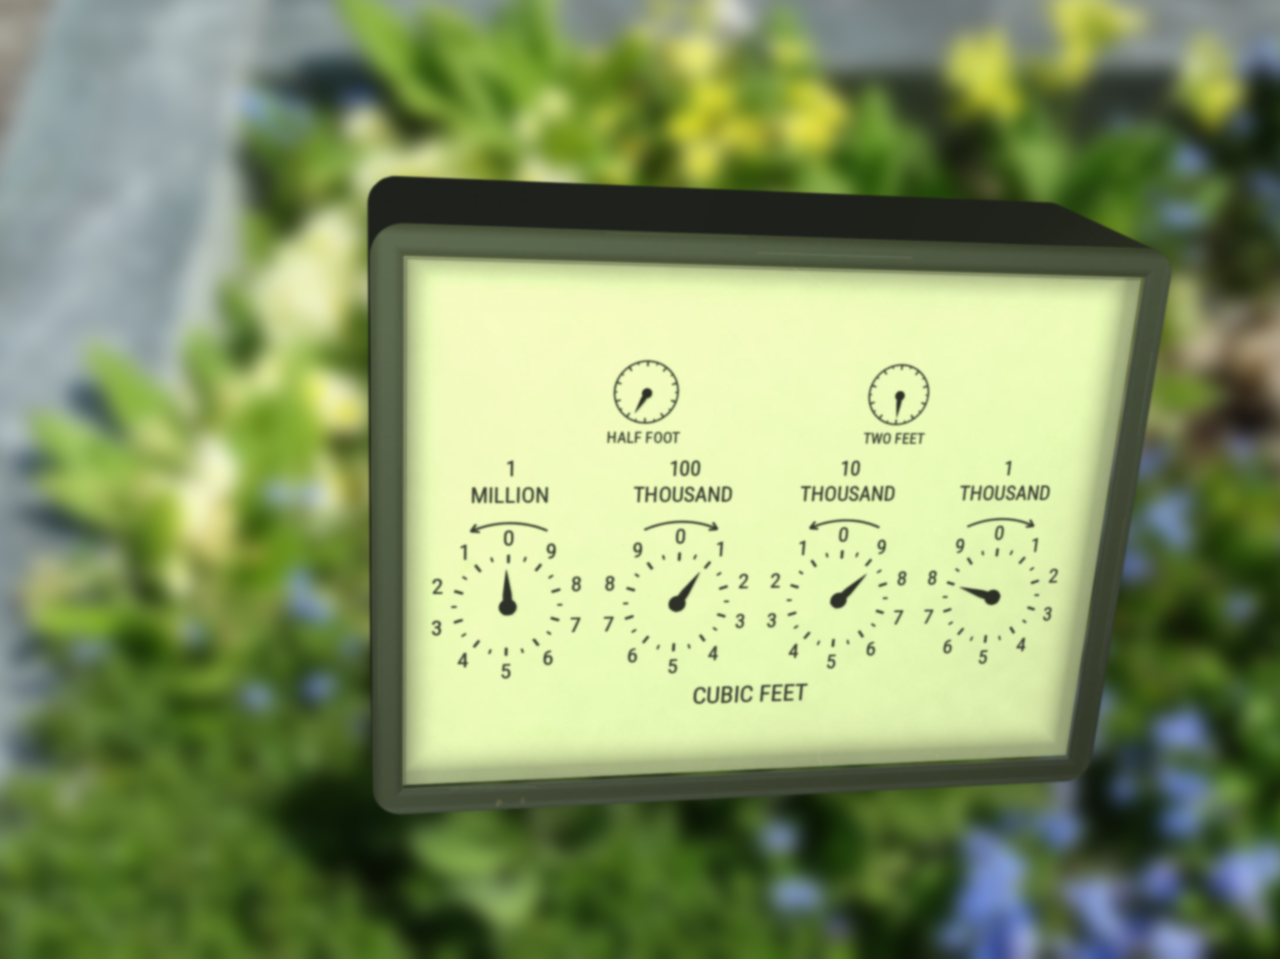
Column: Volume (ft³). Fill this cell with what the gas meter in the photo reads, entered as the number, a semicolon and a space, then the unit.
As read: 8800; ft³
